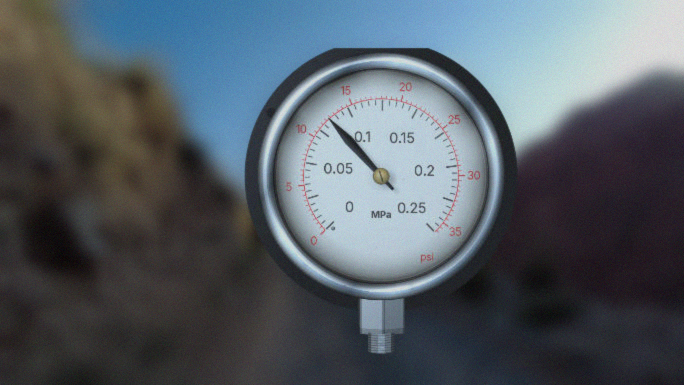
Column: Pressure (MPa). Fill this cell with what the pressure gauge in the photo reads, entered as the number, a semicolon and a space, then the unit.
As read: 0.085; MPa
